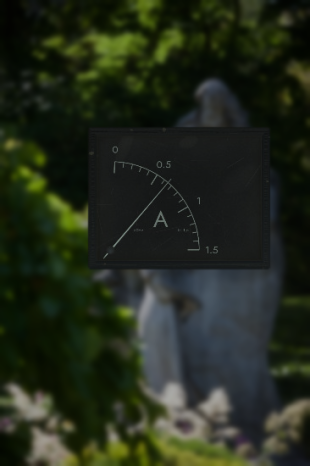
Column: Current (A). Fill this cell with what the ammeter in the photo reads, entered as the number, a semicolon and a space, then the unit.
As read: 0.65; A
